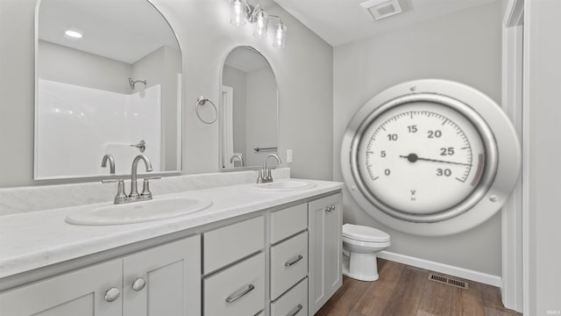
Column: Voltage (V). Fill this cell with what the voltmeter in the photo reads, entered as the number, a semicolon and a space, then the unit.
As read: 27.5; V
